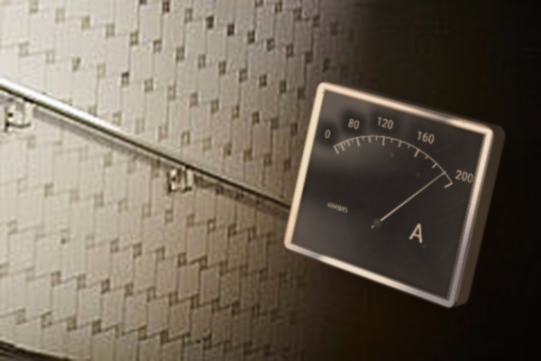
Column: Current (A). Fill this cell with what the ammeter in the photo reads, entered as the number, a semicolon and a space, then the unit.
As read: 190; A
